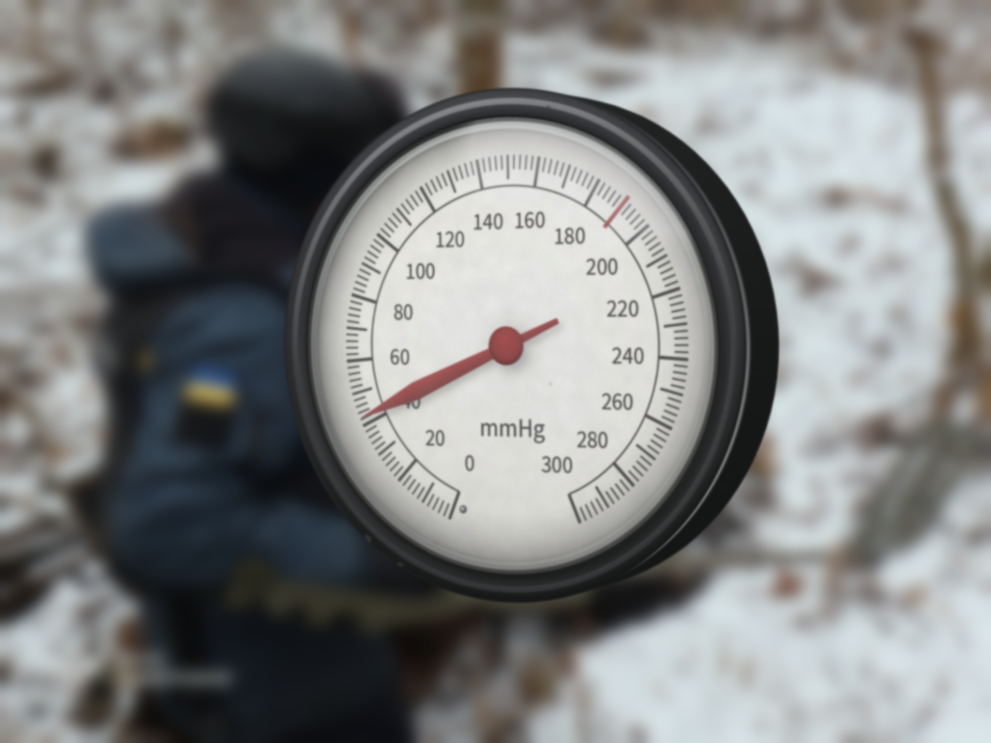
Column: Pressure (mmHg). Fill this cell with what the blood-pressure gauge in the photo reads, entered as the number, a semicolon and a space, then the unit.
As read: 42; mmHg
